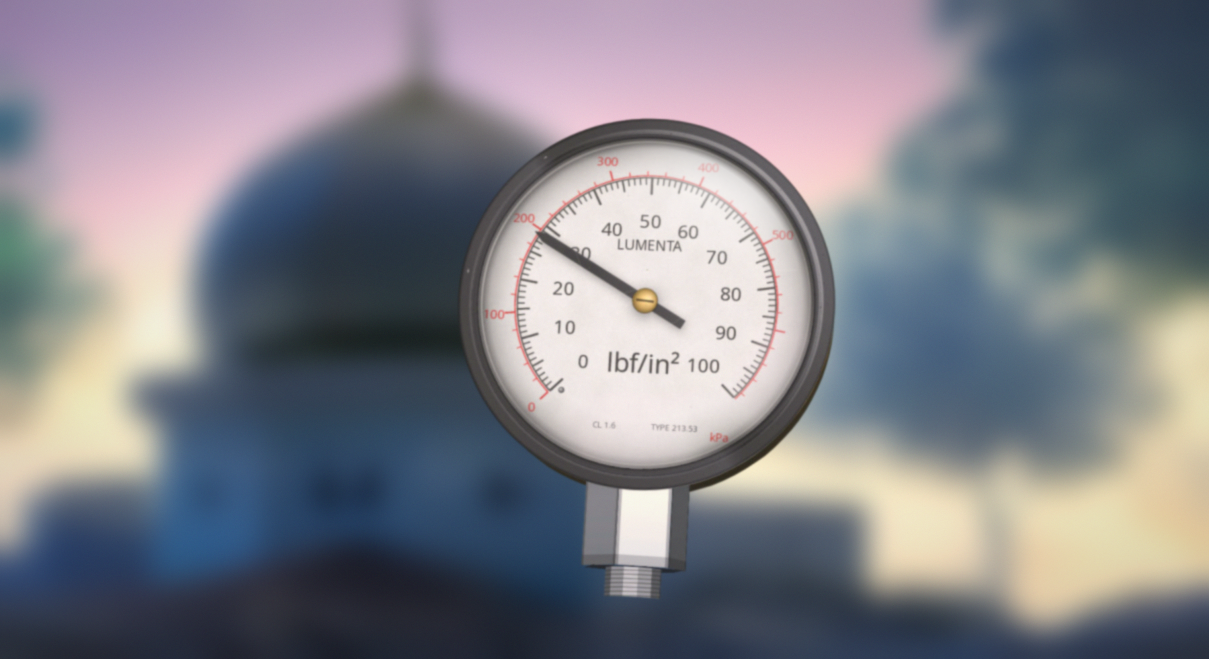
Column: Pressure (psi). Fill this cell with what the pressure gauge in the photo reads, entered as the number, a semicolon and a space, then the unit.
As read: 28; psi
